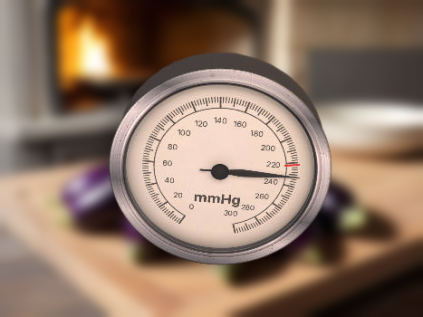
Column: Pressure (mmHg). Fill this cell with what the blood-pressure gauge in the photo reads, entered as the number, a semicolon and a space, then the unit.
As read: 230; mmHg
